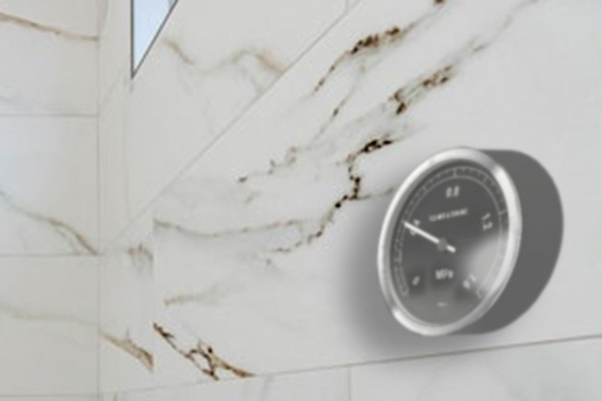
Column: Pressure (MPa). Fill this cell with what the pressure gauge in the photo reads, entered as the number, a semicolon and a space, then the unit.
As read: 0.4; MPa
